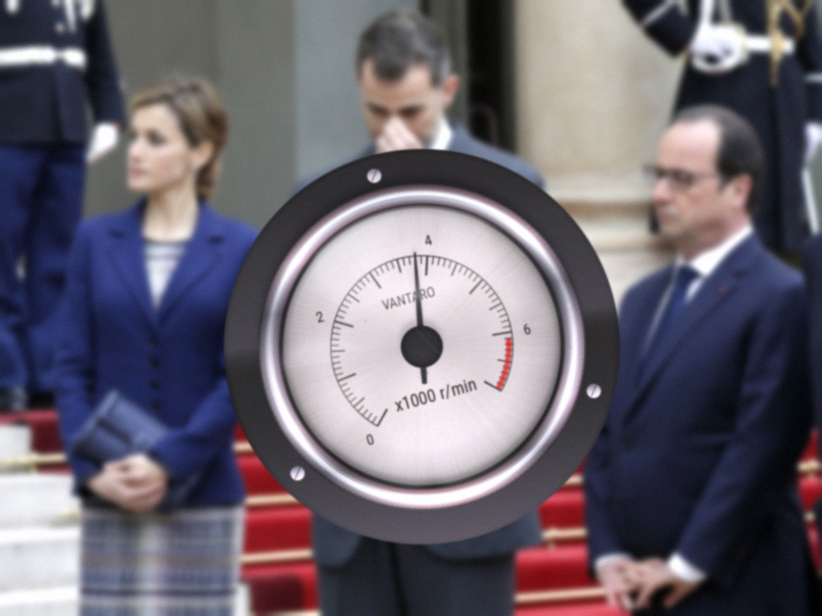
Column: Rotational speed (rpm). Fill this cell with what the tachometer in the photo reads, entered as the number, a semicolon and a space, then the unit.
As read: 3800; rpm
